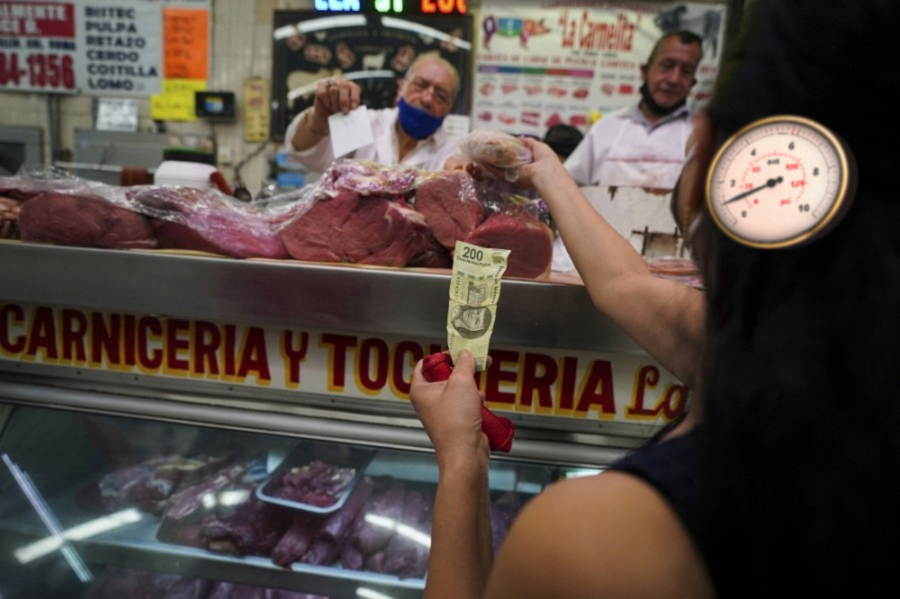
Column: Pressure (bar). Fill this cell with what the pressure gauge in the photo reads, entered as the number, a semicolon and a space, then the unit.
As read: 1; bar
